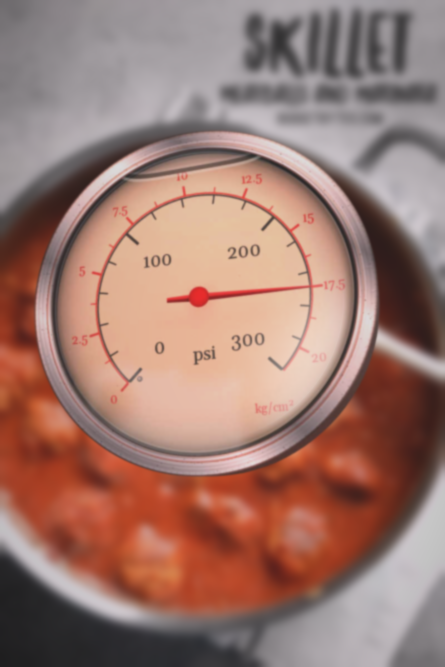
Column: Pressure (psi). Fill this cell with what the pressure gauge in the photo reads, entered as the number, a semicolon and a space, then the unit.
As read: 250; psi
